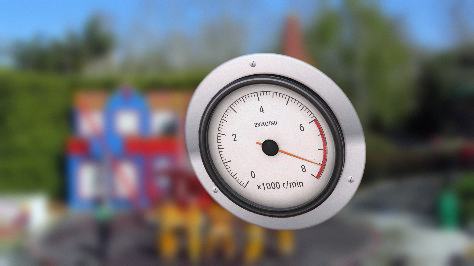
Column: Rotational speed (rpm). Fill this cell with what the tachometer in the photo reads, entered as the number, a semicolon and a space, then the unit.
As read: 7500; rpm
